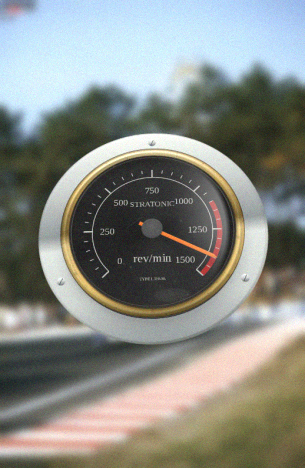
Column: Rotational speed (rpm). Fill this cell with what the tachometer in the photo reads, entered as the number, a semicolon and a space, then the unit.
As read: 1400; rpm
